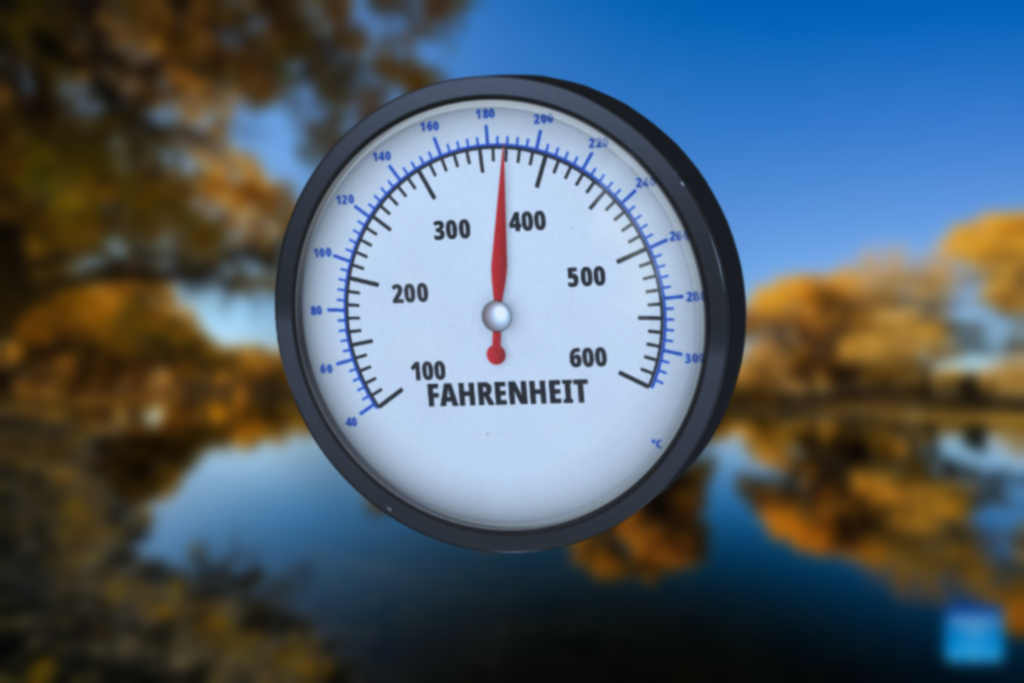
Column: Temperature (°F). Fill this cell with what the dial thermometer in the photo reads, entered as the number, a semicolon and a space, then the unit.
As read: 370; °F
